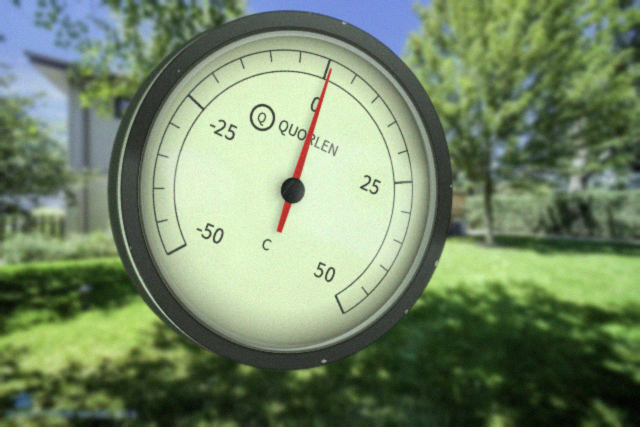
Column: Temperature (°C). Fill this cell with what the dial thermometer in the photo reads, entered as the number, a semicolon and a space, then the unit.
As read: 0; °C
